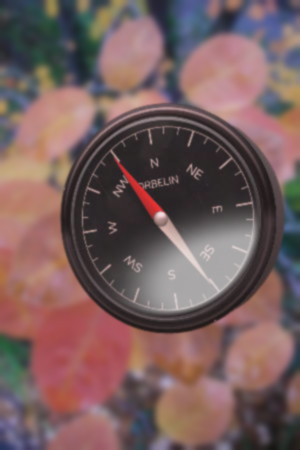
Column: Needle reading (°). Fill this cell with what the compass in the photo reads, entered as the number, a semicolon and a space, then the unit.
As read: 330; °
